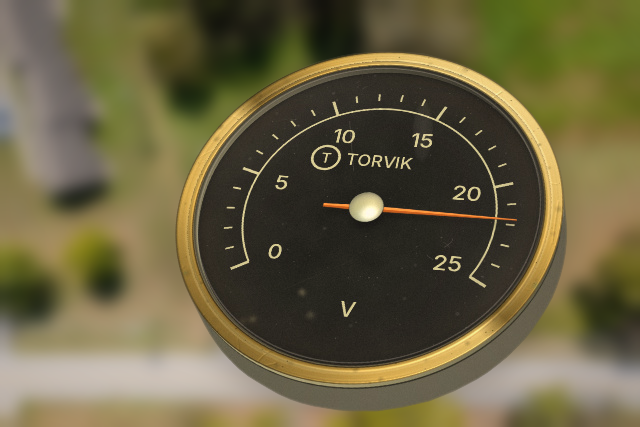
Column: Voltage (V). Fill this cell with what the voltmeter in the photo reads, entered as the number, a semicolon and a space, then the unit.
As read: 22; V
